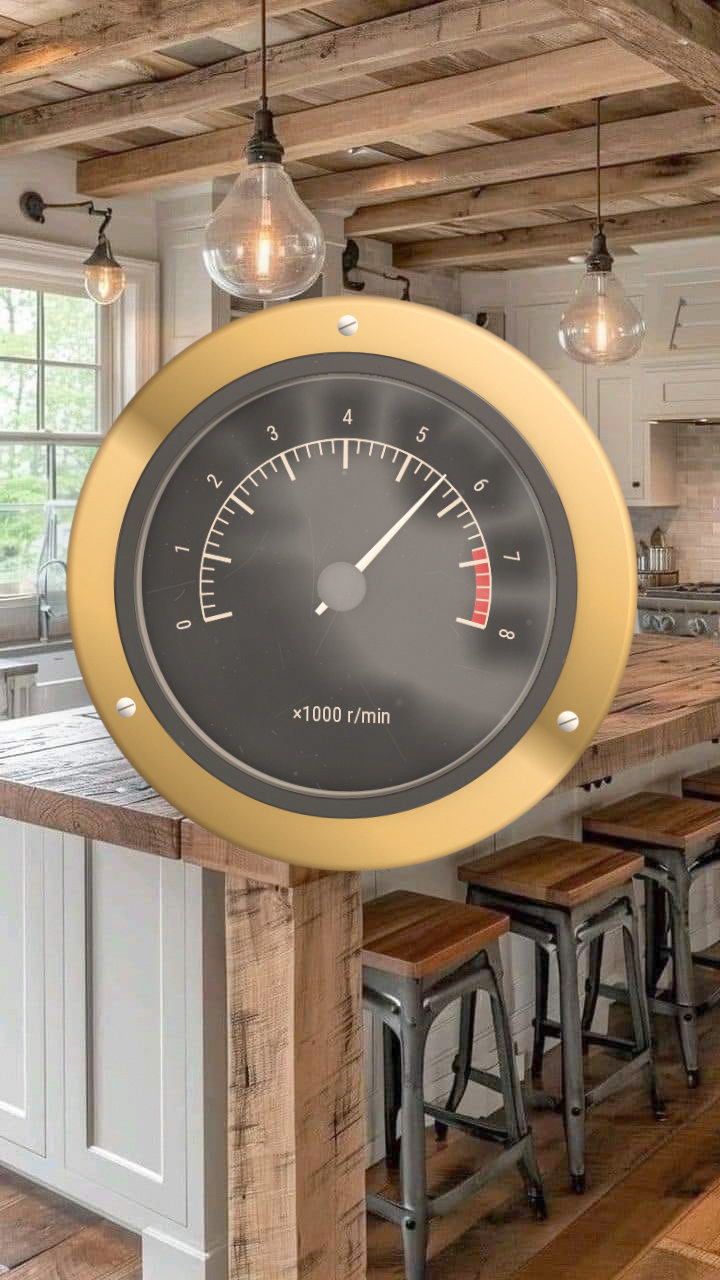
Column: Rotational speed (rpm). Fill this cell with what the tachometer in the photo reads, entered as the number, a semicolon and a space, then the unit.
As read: 5600; rpm
